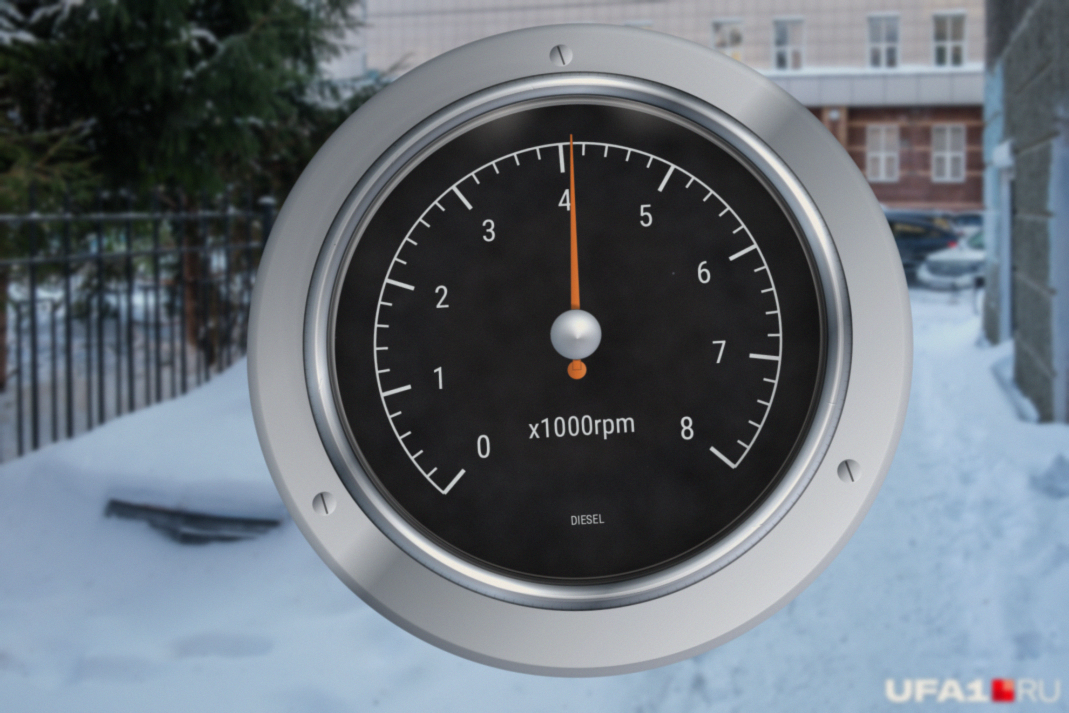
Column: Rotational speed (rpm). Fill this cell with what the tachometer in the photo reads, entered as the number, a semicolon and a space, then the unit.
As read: 4100; rpm
